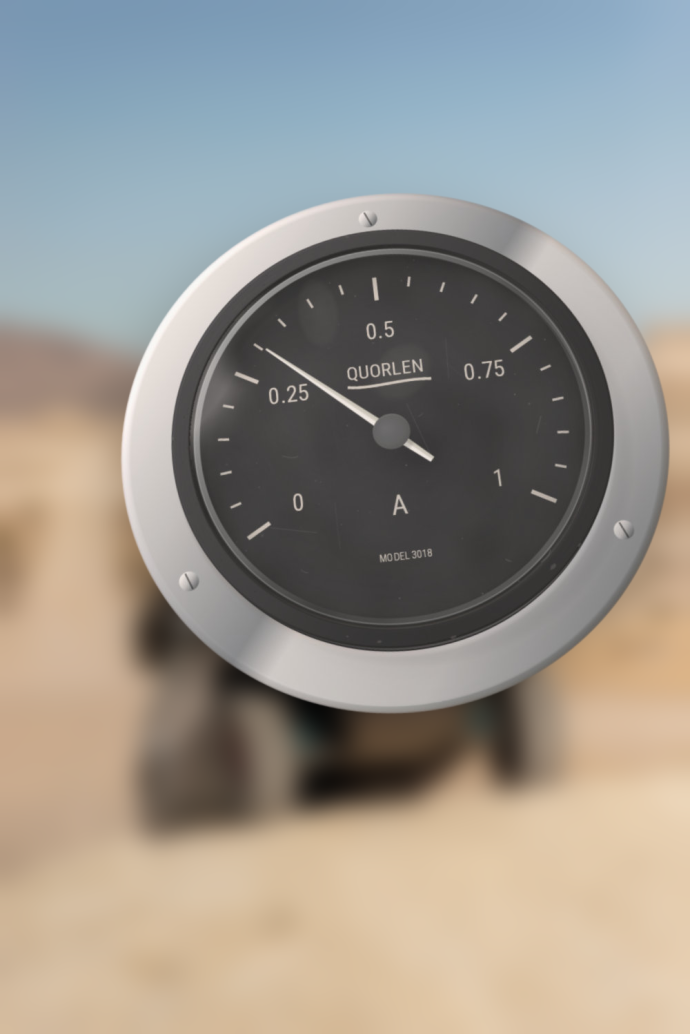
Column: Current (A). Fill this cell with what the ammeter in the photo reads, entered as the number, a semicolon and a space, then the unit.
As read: 0.3; A
